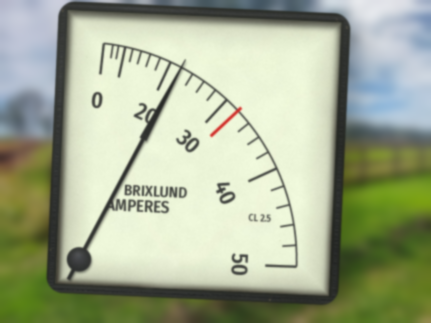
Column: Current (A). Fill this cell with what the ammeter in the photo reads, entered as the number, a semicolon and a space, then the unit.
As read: 22; A
